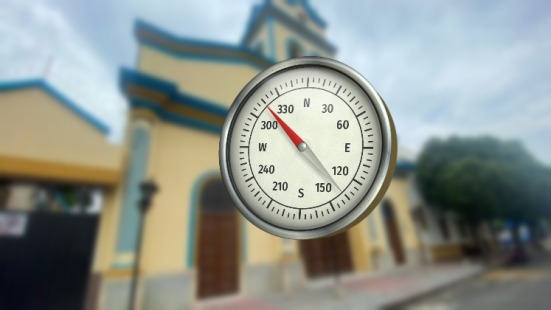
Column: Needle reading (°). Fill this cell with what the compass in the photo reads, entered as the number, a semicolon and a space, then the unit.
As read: 315; °
